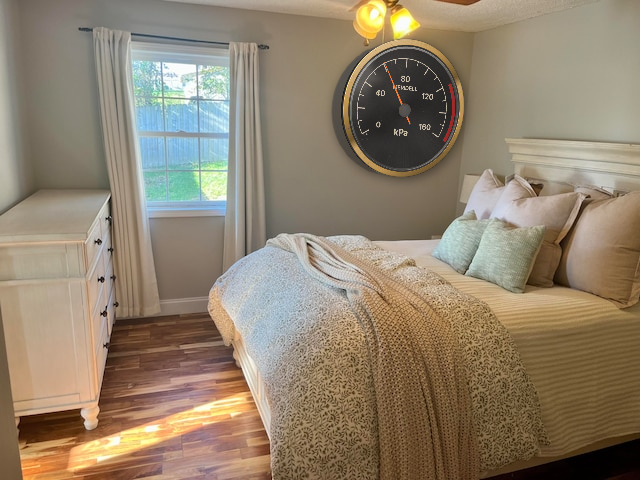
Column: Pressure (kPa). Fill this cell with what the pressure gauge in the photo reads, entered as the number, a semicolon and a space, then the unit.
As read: 60; kPa
